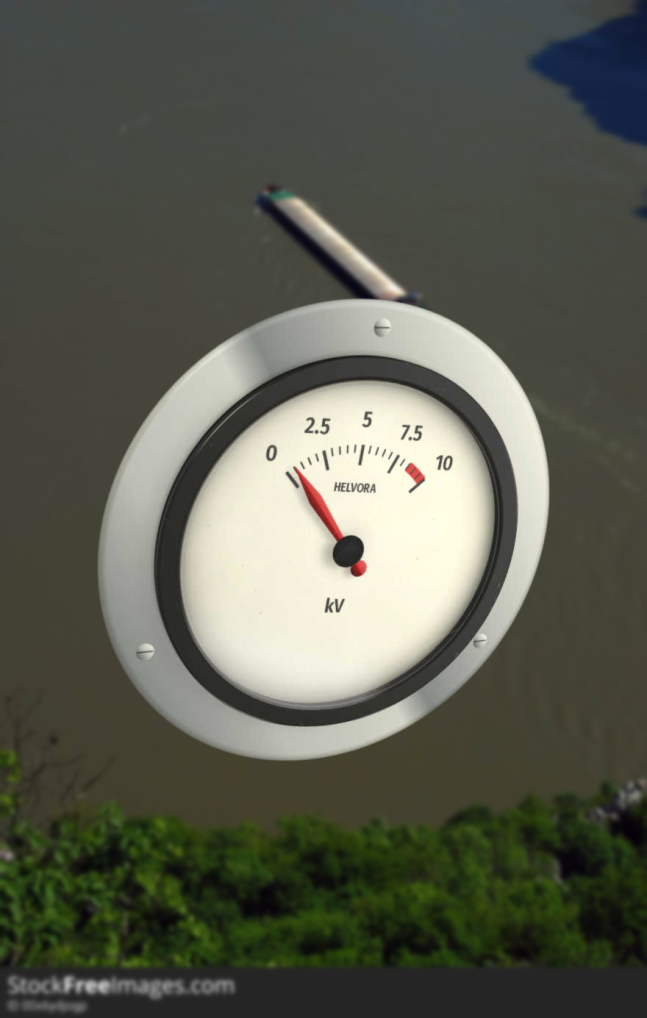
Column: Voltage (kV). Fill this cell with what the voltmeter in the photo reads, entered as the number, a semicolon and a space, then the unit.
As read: 0.5; kV
